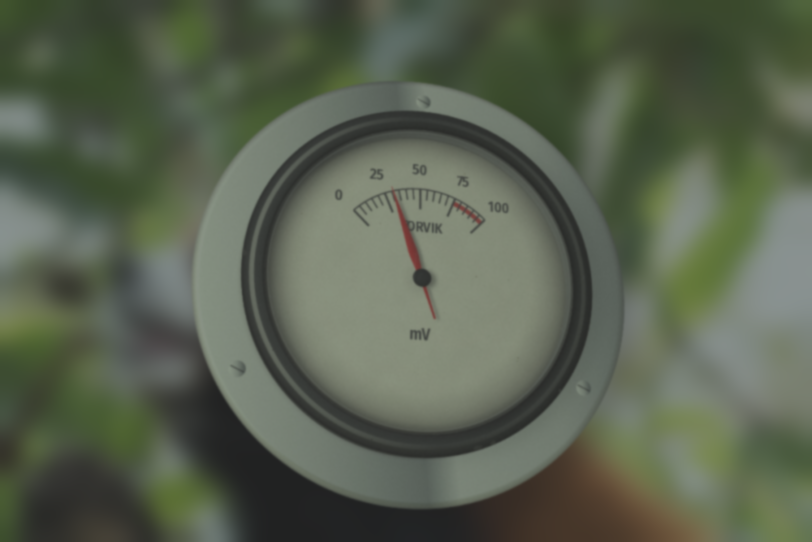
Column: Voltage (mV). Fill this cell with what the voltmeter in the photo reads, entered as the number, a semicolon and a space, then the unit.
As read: 30; mV
